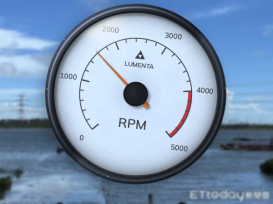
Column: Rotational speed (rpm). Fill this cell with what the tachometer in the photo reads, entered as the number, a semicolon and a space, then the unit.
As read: 1600; rpm
